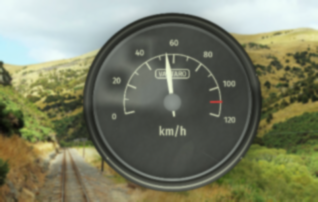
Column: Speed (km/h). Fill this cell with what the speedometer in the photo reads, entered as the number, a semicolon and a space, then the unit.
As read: 55; km/h
